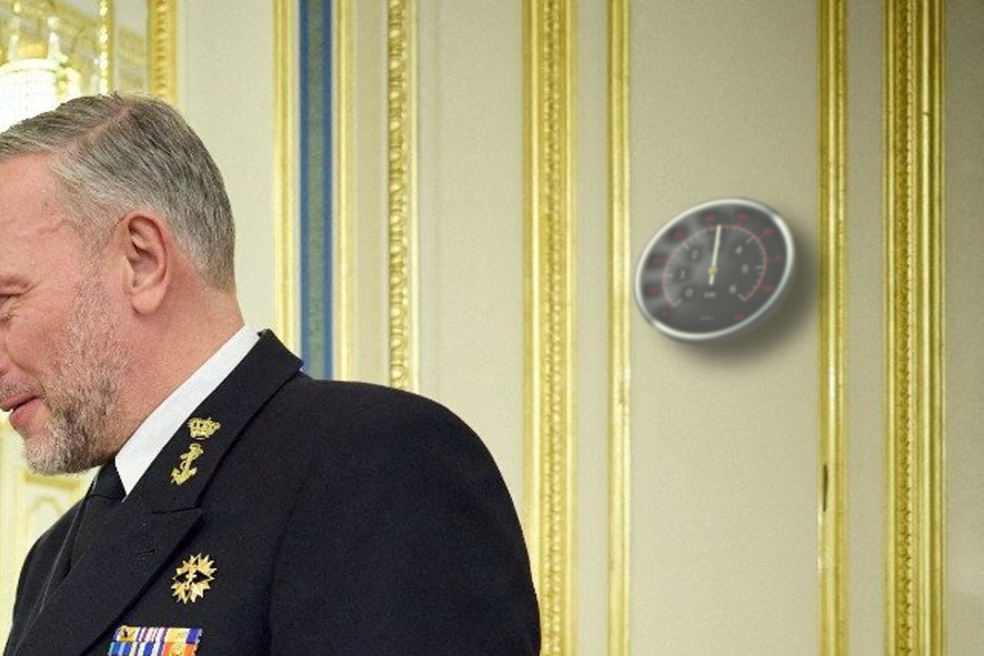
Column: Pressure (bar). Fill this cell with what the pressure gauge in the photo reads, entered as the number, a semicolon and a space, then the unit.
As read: 3; bar
